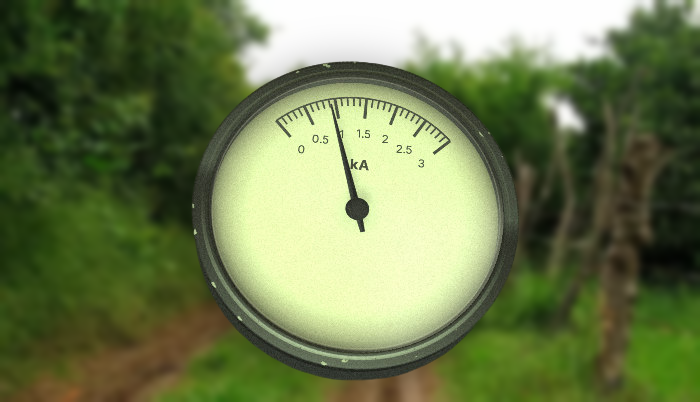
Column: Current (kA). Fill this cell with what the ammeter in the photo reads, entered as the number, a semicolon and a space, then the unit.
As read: 0.9; kA
